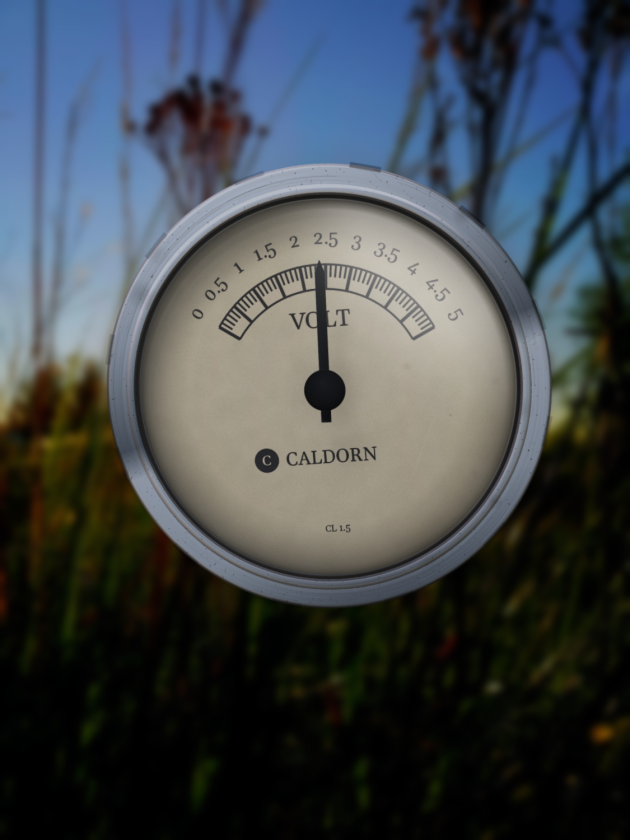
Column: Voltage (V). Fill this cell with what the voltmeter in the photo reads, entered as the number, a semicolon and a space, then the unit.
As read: 2.4; V
